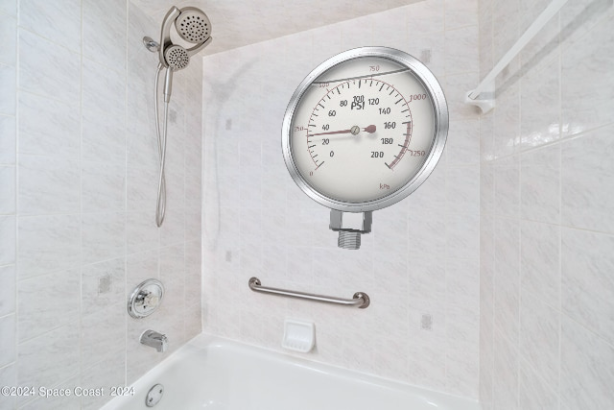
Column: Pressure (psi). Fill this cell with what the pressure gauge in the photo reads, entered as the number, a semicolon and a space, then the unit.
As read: 30; psi
